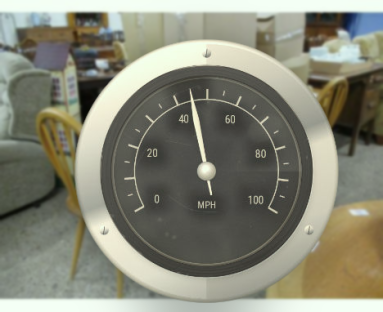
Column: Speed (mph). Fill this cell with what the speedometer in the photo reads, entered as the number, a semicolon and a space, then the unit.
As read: 45; mph
